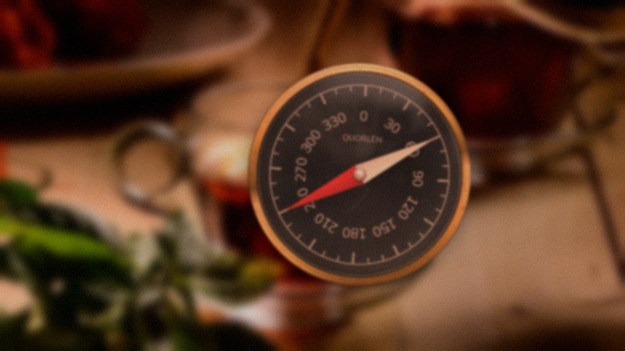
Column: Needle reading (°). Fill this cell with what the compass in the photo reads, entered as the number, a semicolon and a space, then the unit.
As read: 240; °
